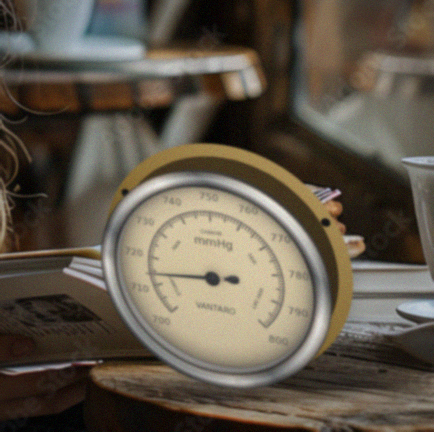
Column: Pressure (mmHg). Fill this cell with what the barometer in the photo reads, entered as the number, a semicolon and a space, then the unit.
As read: 715; mmHg
